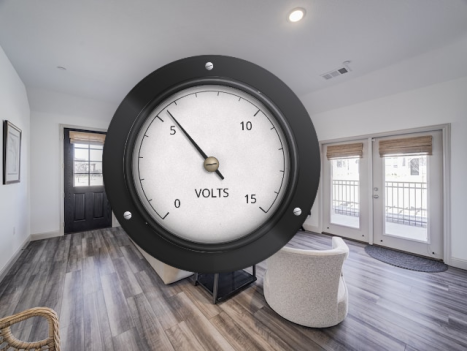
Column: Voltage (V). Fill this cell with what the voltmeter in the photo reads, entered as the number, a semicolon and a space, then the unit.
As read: 5.5; V
